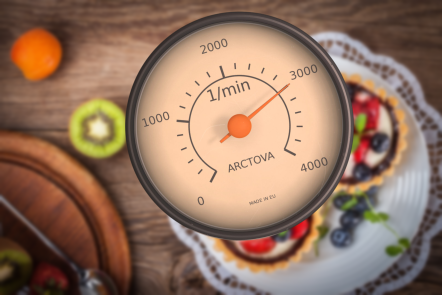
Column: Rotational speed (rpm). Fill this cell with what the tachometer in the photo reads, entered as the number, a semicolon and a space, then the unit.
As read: 3000; rpm
